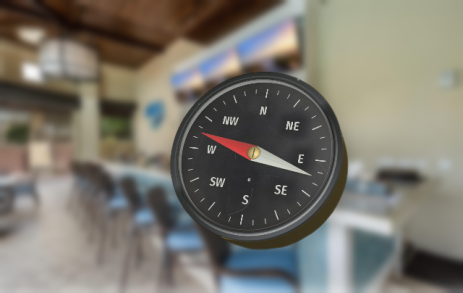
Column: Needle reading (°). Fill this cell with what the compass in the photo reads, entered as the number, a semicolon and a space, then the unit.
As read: 285; °
